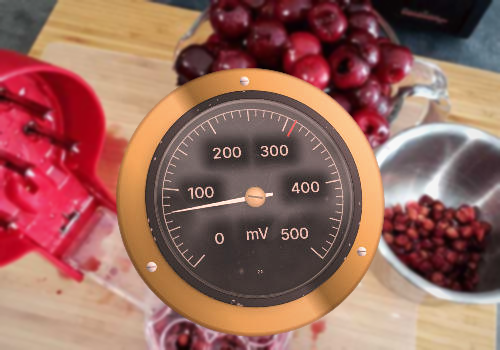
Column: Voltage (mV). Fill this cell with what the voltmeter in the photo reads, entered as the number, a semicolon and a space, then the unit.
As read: 70; mV
